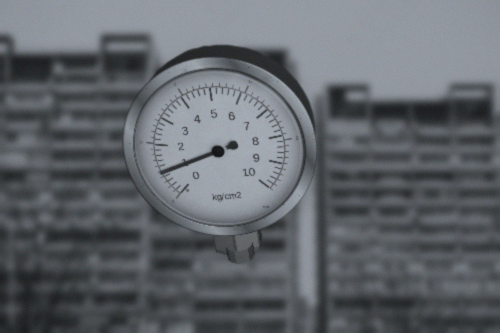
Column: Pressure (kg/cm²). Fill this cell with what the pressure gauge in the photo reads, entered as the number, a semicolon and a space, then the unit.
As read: 1; kg/cm²
